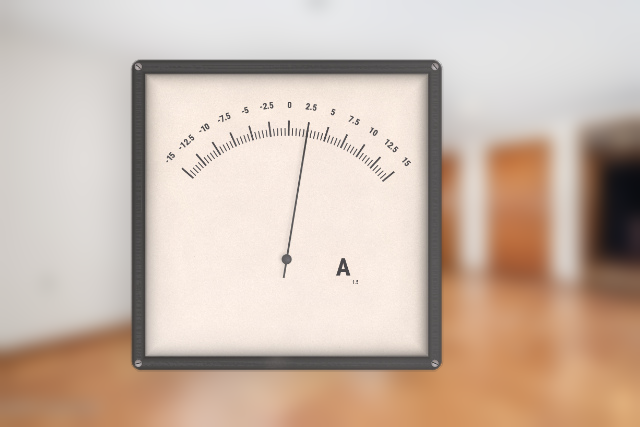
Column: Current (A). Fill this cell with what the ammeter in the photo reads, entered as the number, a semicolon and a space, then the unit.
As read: 2.5; A
